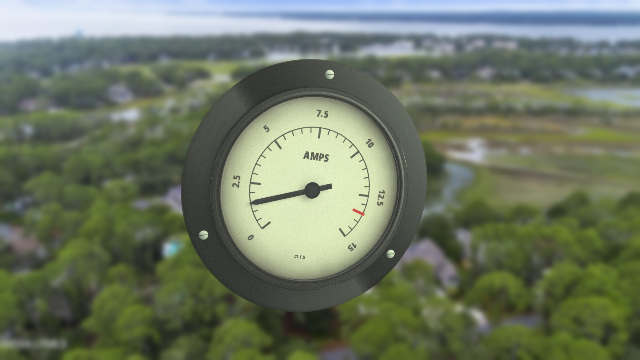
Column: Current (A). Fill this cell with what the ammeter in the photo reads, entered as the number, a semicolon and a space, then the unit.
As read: 1.5; A
